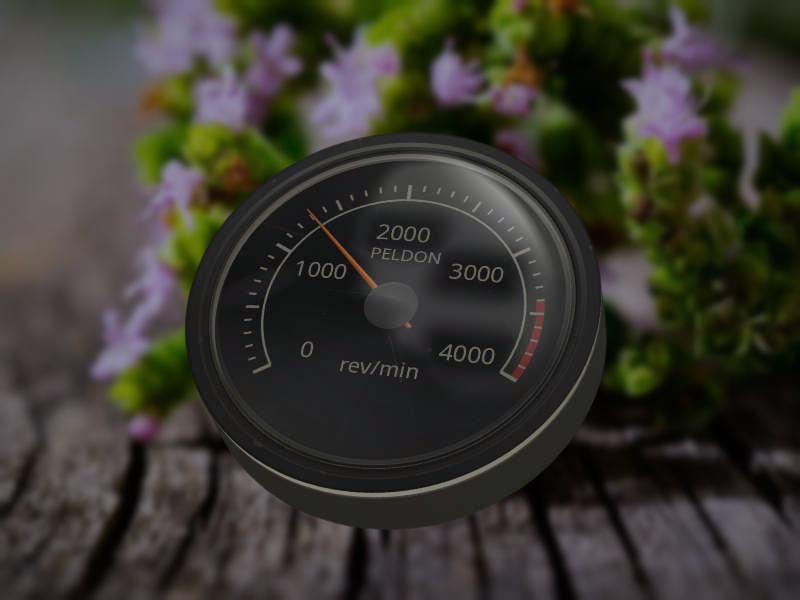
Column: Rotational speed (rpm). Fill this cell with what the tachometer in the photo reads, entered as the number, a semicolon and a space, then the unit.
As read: 1300; rpm
